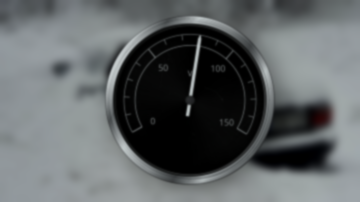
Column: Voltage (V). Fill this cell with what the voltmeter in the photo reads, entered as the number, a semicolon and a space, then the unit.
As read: 80; V
